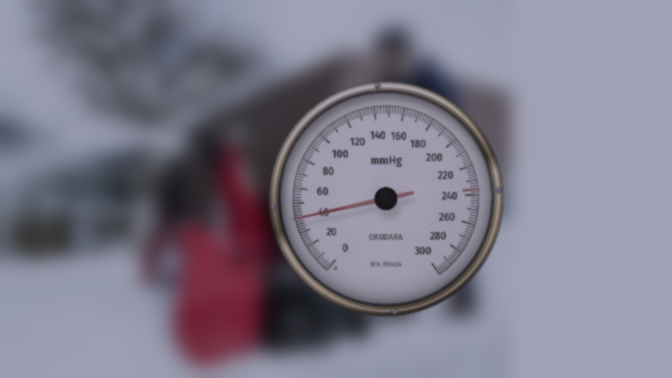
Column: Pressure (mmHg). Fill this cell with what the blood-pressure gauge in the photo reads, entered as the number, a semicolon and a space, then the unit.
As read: 40; mmHg
